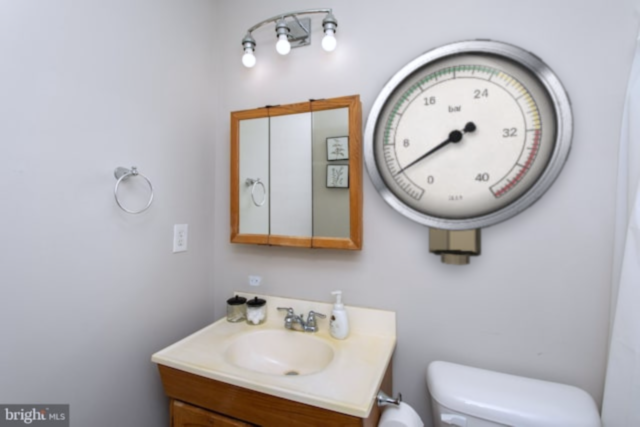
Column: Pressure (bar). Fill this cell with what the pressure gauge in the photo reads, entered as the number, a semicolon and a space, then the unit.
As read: 4; bar
